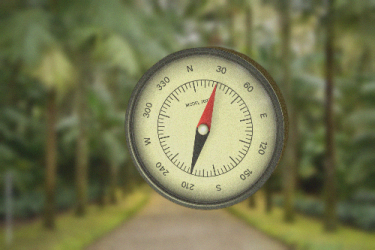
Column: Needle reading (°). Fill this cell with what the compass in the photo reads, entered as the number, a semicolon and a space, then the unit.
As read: 30; °
